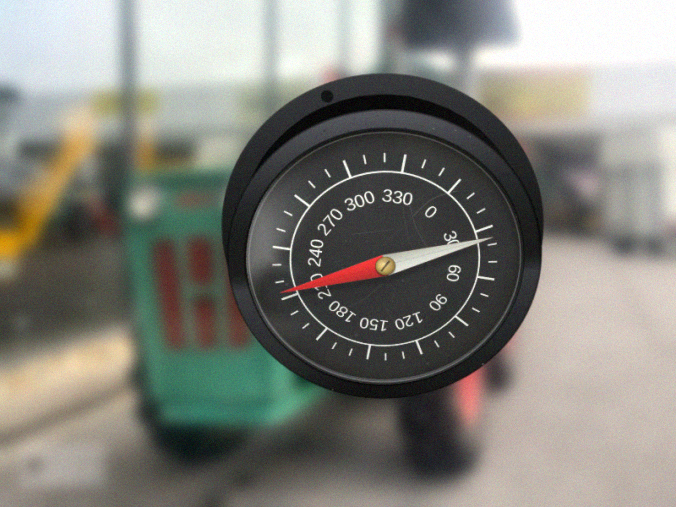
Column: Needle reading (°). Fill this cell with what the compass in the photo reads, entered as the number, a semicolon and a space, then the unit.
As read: 215; °
